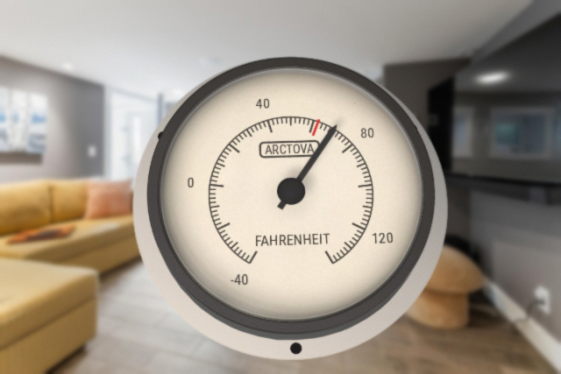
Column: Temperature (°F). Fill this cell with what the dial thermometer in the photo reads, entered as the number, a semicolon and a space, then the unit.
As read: 70; °F
